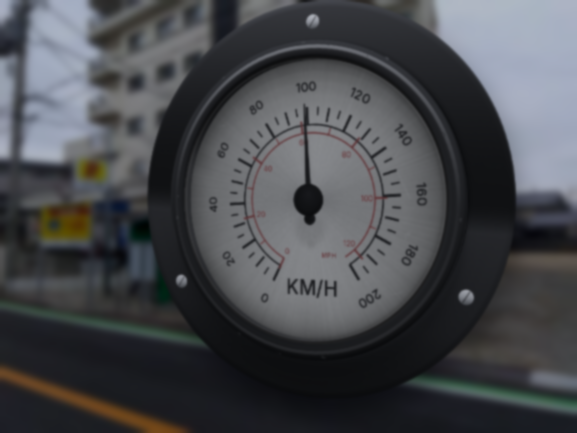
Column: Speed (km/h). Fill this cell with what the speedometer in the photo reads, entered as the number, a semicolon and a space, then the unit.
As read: 100; km/h
